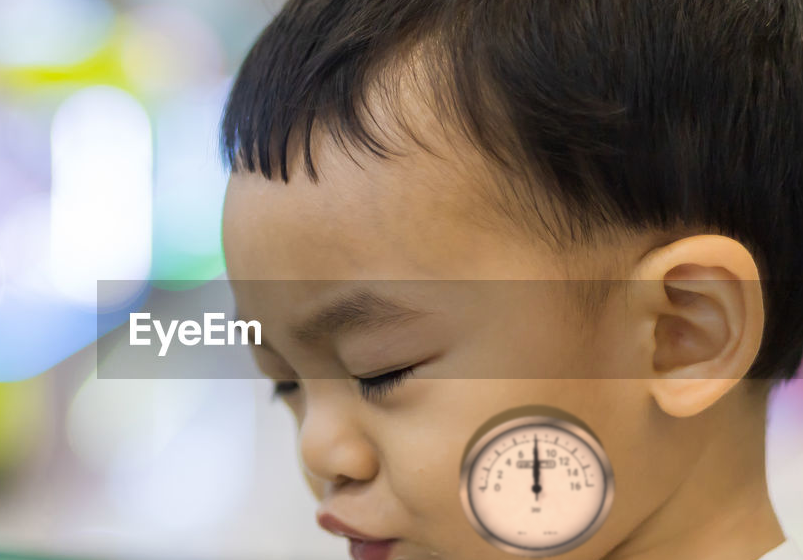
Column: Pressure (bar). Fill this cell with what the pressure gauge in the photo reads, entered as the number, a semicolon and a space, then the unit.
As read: 8; bar
